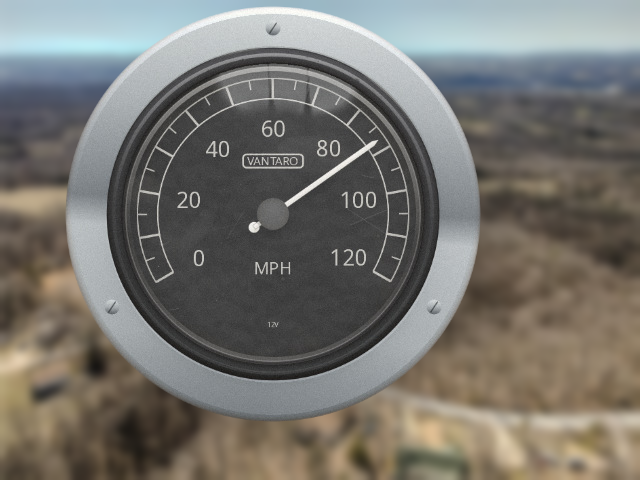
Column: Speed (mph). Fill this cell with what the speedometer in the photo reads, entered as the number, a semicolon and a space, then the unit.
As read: 87.5; mph
